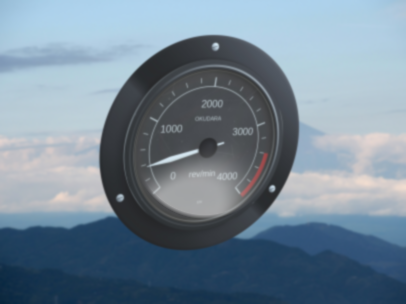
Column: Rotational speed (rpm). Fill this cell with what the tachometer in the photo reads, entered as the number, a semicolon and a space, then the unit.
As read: 400; rpm
